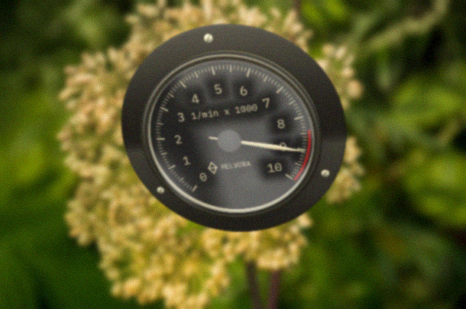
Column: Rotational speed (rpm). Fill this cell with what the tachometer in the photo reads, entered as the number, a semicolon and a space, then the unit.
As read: 9000; rpm
